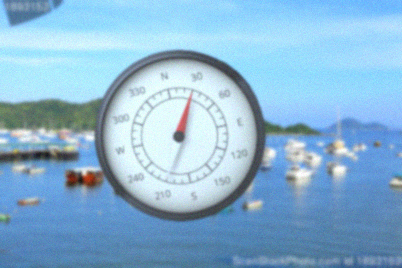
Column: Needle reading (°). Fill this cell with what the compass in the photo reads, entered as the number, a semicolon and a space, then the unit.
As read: 30; °
